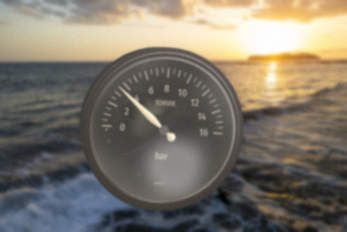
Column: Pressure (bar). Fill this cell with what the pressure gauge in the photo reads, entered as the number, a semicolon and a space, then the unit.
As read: 3.5; bar
